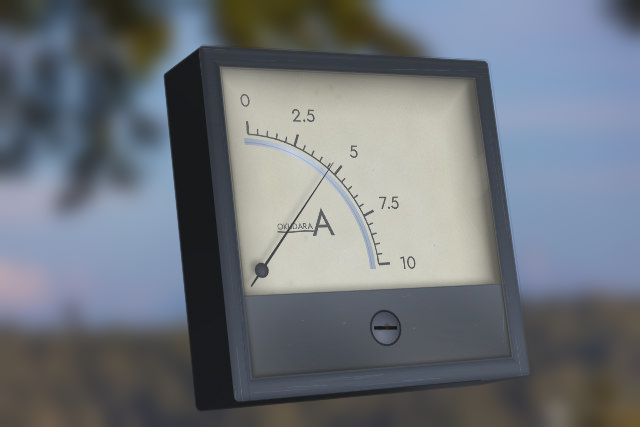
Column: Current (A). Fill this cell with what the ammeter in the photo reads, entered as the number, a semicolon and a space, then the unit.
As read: 4.5; A
